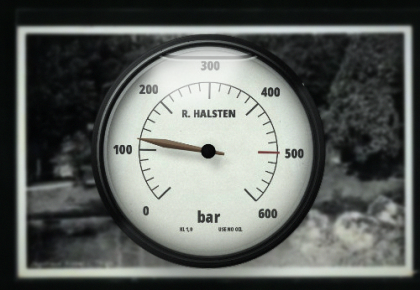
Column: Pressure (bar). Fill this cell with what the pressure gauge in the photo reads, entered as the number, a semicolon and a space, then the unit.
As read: 120; bar
